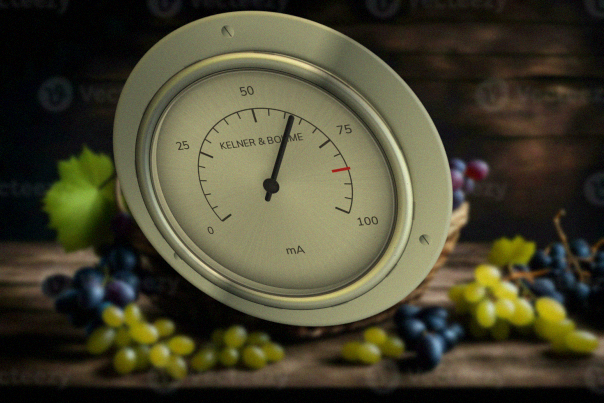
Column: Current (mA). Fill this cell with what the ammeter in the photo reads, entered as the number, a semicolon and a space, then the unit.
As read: 62.5; mA
